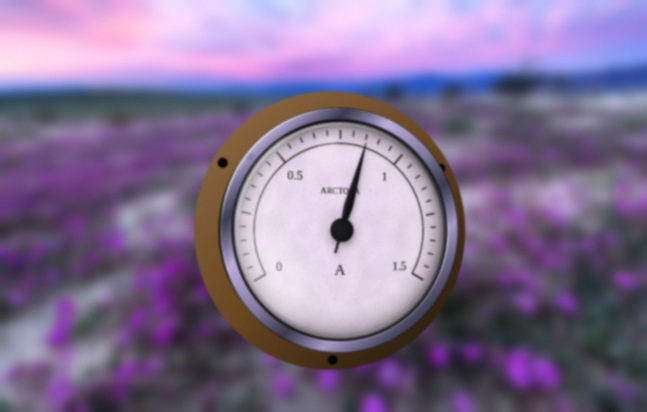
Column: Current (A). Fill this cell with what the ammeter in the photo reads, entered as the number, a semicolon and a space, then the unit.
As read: 0.85; A
